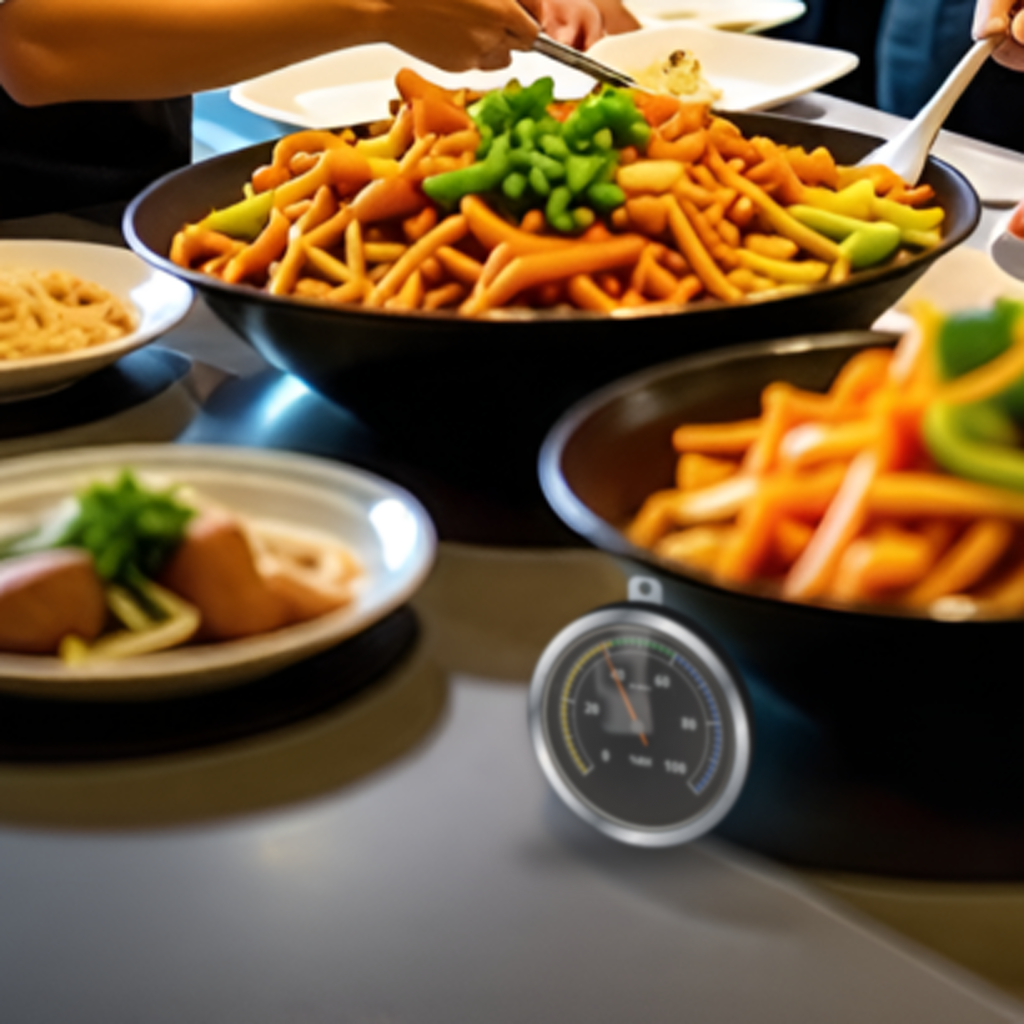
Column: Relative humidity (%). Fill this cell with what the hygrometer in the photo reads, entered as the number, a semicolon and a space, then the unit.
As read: 40; %
